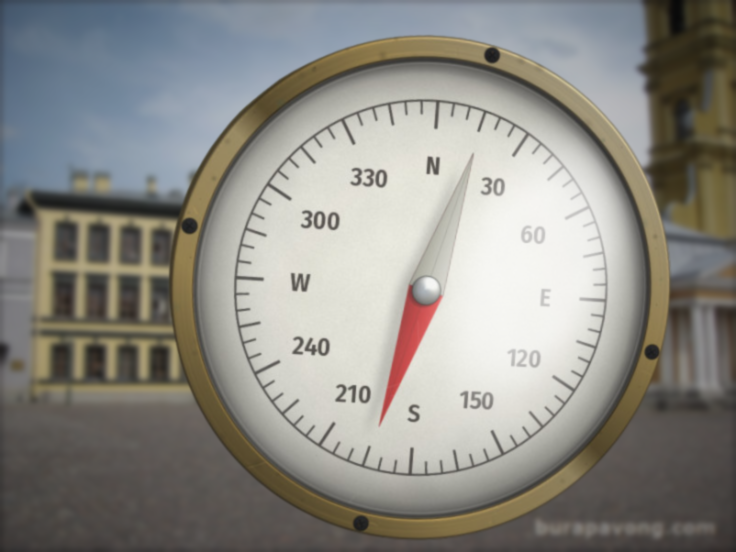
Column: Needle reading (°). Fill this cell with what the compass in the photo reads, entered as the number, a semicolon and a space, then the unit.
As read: 195; °
